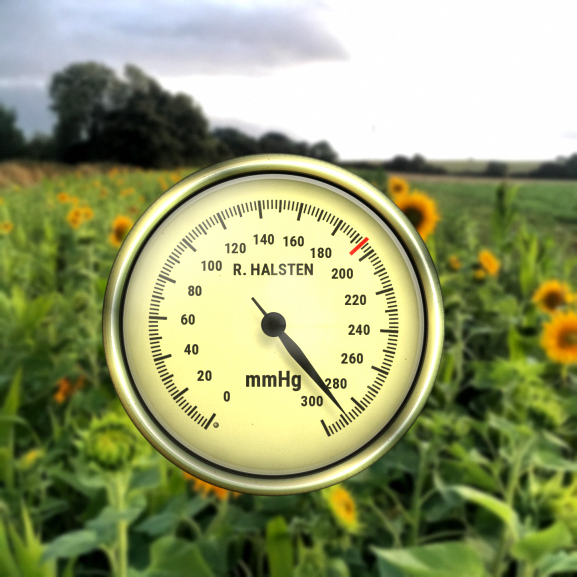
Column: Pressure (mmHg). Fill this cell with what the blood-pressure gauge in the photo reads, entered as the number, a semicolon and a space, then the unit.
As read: 288; mmHg
